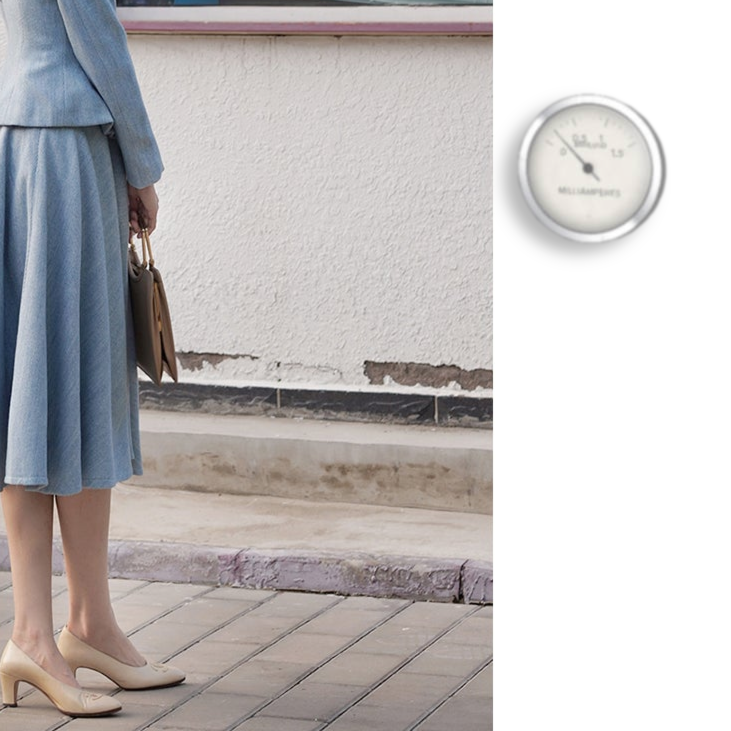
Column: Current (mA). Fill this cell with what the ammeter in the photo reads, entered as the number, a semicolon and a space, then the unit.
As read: 0.2; mA
